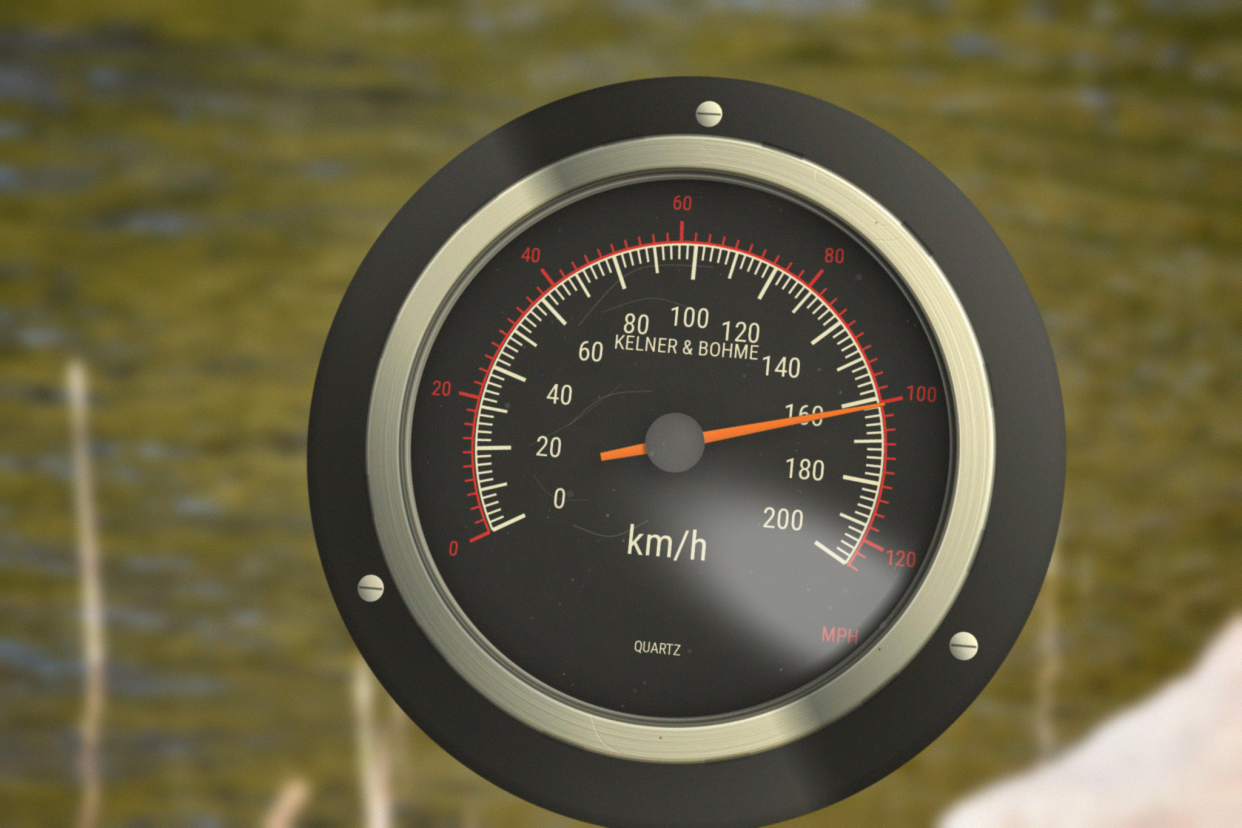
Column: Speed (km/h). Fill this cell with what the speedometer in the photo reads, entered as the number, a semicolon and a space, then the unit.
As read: 162; km/h
